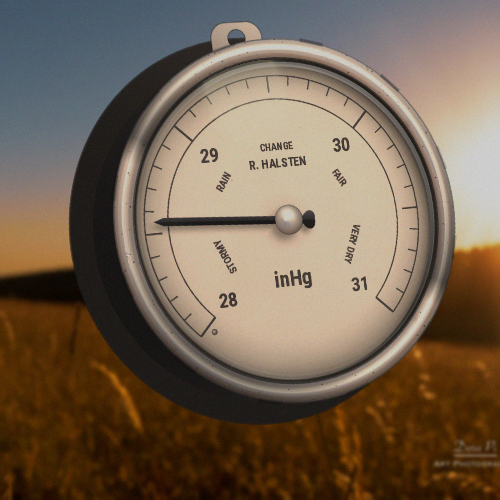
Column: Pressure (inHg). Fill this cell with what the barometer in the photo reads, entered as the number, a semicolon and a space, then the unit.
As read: 28.55; inHg
